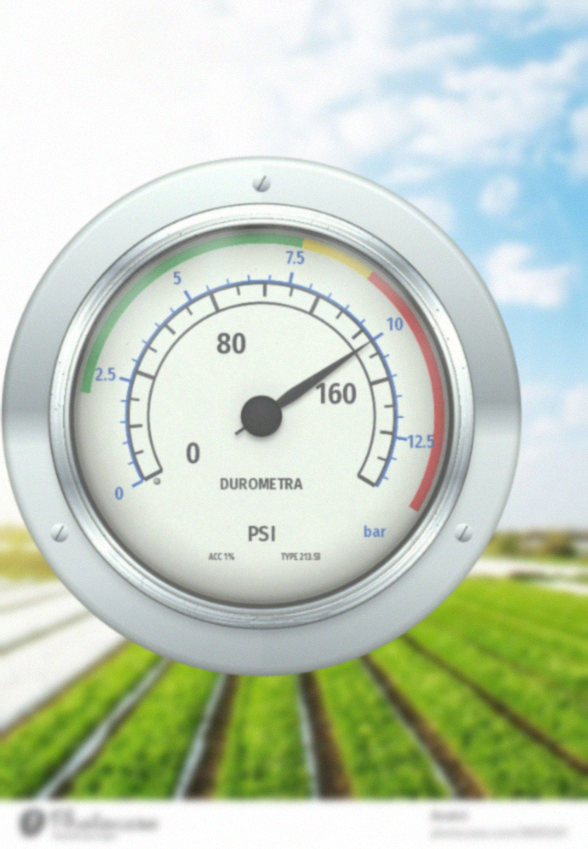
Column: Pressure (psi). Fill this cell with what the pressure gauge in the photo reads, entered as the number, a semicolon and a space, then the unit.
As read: 145; psi
